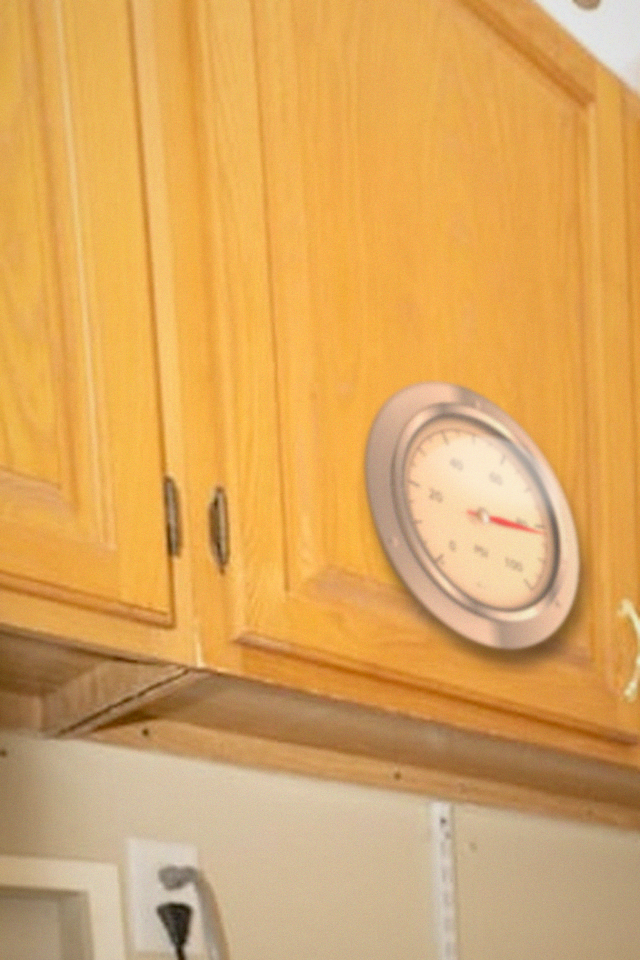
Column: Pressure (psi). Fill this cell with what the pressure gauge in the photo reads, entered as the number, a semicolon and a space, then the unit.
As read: 82.5; psi
